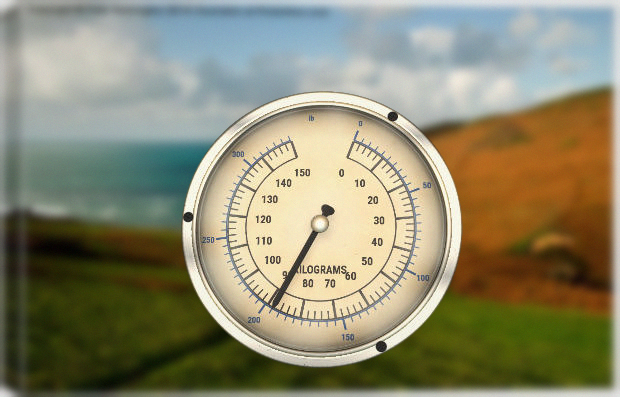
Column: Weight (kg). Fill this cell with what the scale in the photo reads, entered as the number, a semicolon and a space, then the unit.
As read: 88; kg
